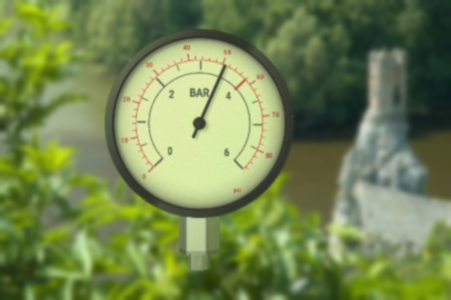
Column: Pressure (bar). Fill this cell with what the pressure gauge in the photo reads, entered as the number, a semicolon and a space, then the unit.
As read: 3.5; bar
